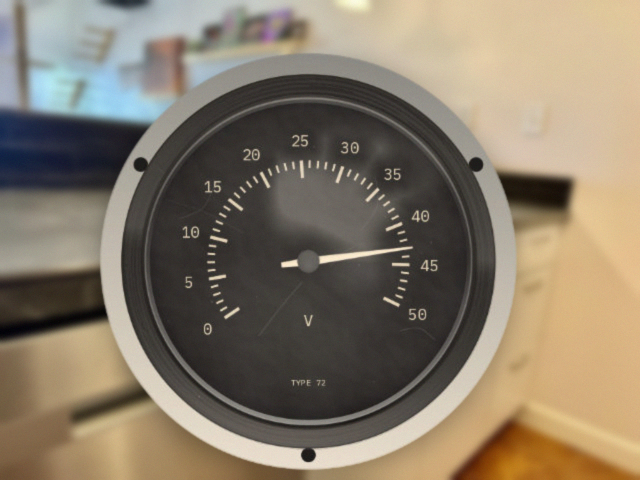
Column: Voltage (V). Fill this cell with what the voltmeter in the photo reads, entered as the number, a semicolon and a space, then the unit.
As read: 43; V
